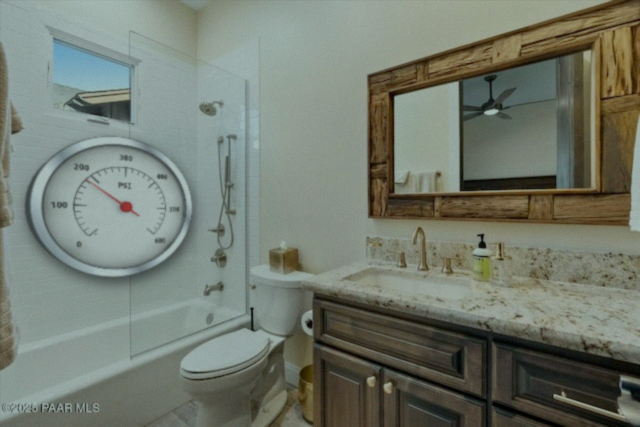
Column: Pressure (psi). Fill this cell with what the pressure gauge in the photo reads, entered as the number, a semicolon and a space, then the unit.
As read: 180; psi
